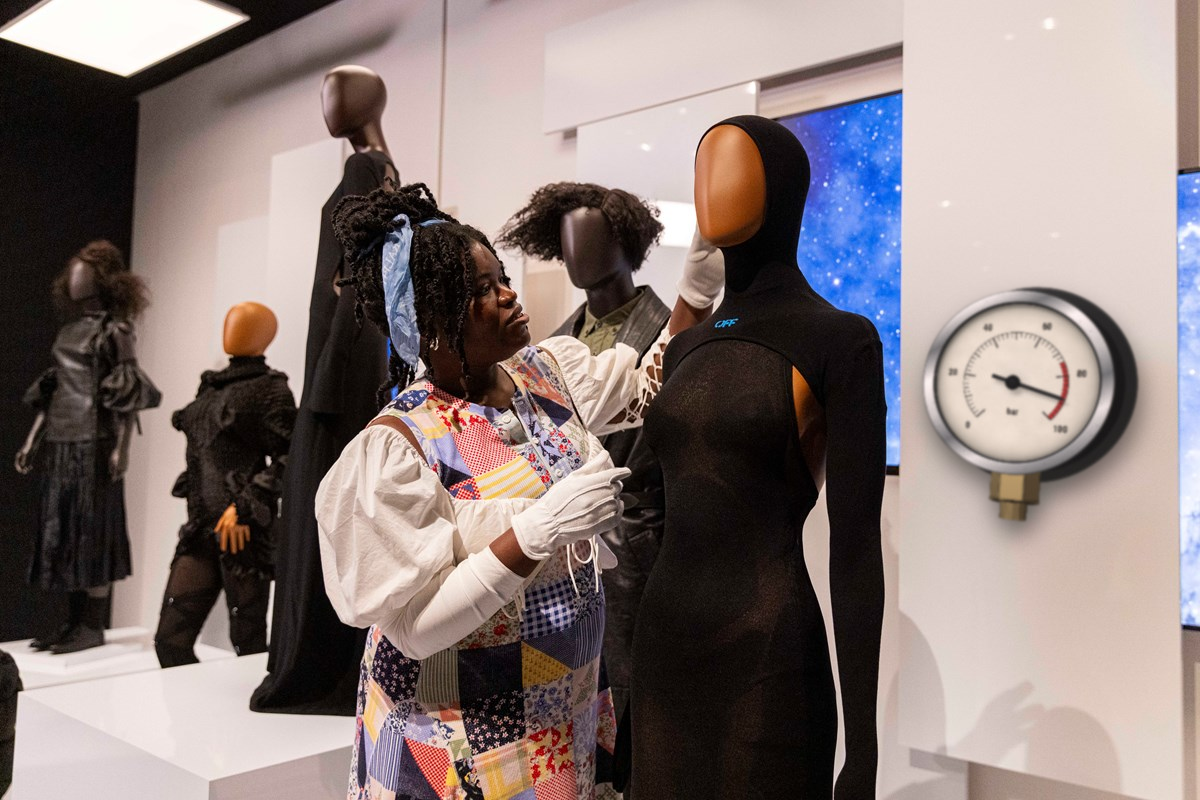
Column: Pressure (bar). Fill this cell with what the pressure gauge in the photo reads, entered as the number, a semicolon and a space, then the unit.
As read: 90; bar
